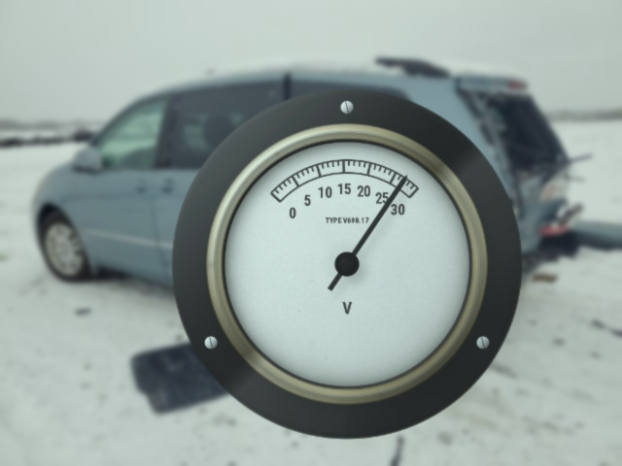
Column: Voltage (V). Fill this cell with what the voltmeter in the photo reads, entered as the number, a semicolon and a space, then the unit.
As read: 27; V
